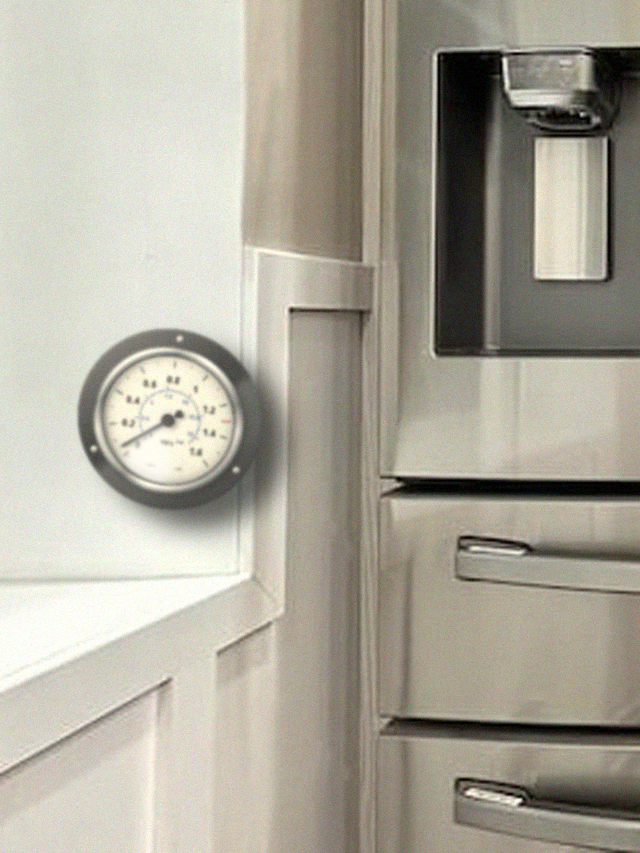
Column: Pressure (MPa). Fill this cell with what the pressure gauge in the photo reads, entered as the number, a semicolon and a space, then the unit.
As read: 0.05; MPa
